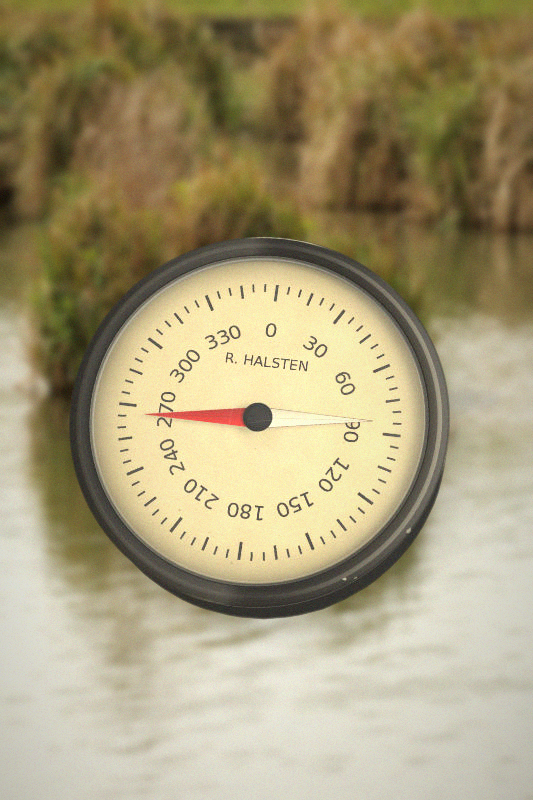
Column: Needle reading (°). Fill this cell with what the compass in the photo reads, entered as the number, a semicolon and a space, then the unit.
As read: 265; °
